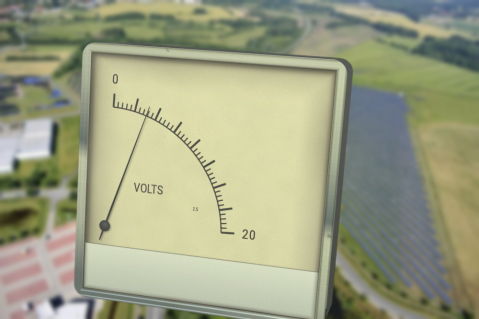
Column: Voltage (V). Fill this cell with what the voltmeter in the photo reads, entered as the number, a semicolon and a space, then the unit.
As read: 4; V
